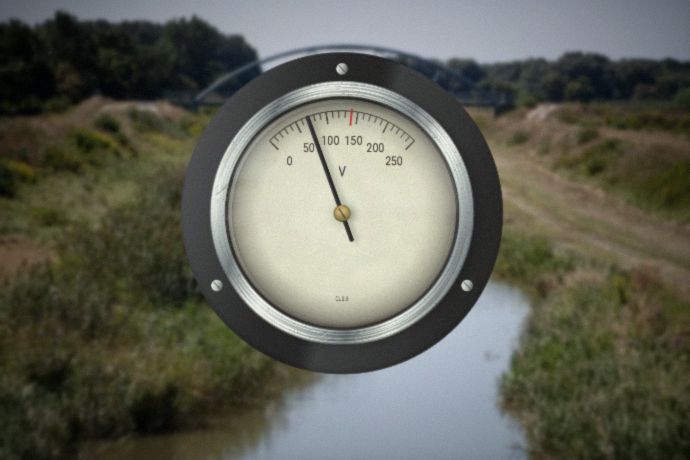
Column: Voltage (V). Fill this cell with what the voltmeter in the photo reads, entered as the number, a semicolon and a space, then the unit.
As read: 70; V
